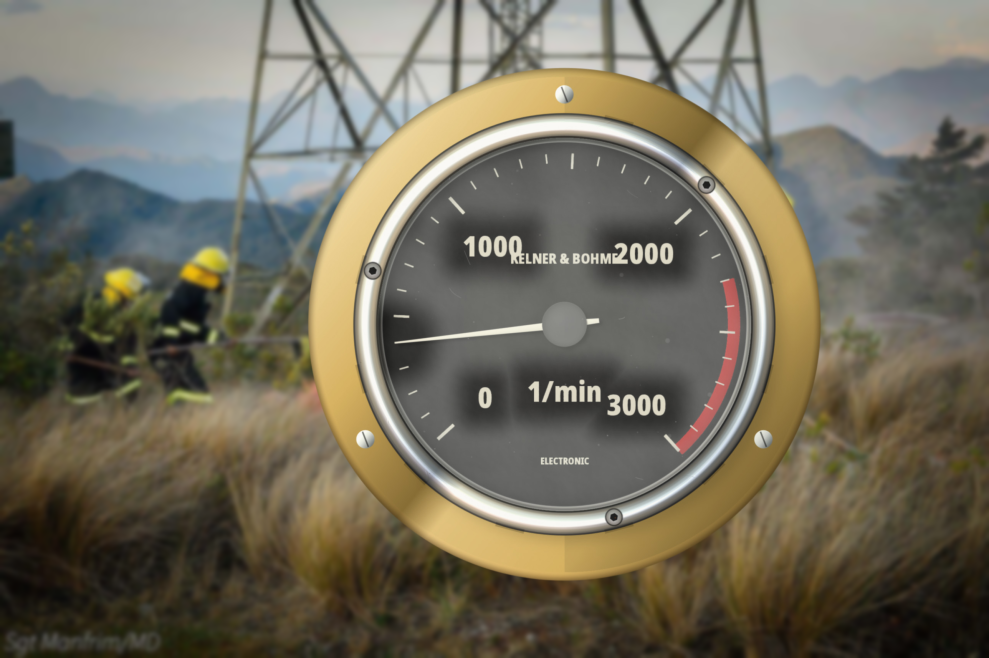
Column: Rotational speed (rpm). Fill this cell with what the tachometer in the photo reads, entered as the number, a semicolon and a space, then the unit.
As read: 400; rpm
